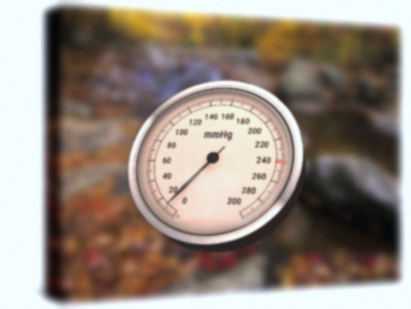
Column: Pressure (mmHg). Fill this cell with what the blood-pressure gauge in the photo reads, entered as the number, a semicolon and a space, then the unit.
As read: 10; mmHg
